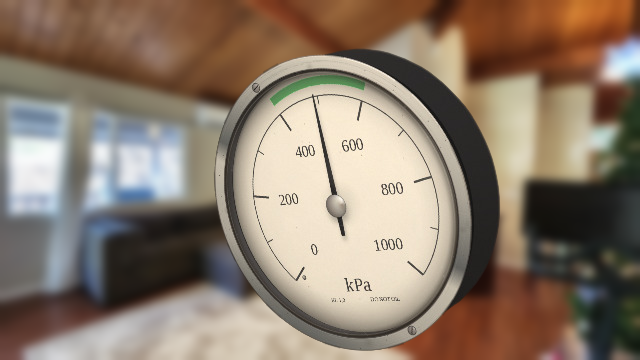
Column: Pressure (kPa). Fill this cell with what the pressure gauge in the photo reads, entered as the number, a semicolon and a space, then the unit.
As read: 500; kPa
